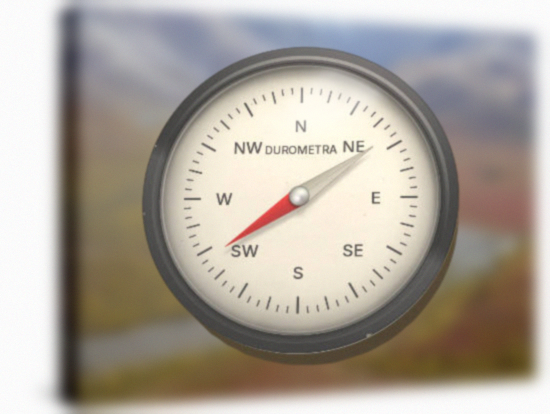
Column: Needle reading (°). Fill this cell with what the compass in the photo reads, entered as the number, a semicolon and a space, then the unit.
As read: 235; °
